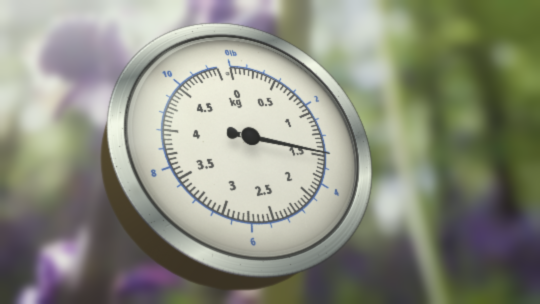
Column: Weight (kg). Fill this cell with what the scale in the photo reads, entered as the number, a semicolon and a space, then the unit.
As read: 1.5; kg
